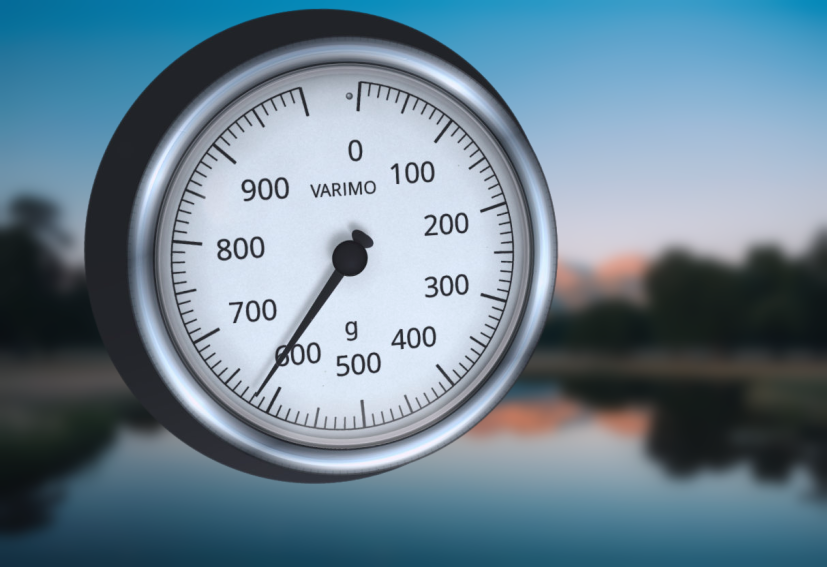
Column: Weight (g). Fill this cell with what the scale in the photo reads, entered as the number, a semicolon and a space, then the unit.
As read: 620; g
